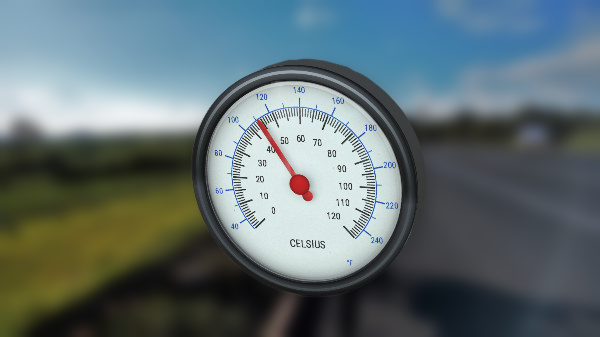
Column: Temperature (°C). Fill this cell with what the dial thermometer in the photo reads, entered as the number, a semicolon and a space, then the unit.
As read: 45; °C
